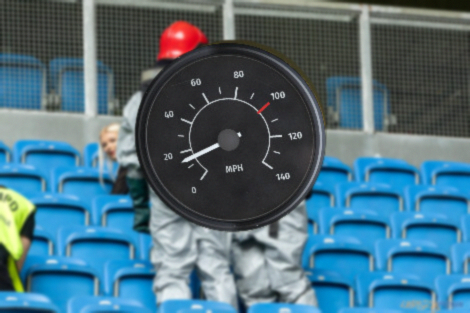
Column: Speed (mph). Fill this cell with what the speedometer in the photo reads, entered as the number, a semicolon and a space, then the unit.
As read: 15; mph
